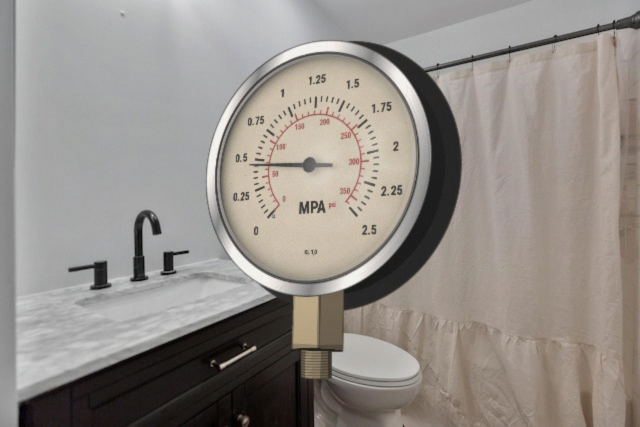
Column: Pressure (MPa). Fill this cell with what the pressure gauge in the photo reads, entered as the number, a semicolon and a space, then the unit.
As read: 0.45; MPa
